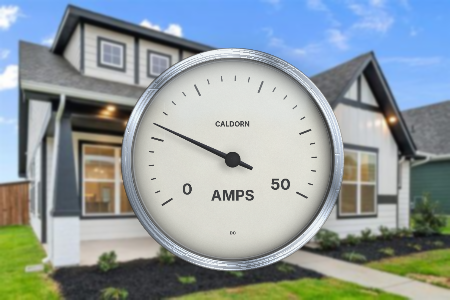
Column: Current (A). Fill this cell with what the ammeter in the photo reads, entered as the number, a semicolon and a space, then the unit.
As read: 12; A
